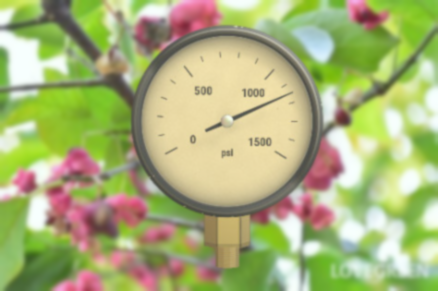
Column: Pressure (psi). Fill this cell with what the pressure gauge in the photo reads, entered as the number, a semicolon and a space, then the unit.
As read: 1150; psi
